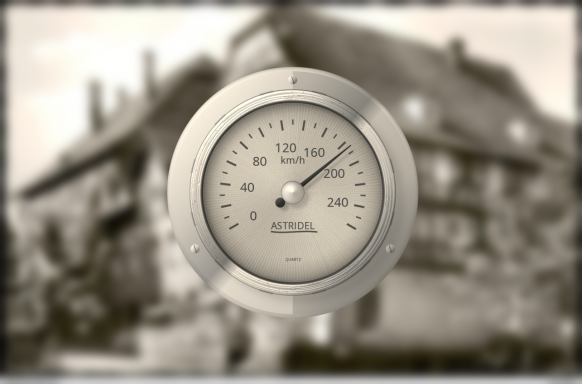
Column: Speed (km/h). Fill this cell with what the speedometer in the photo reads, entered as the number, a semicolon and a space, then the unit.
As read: 185; km/h
